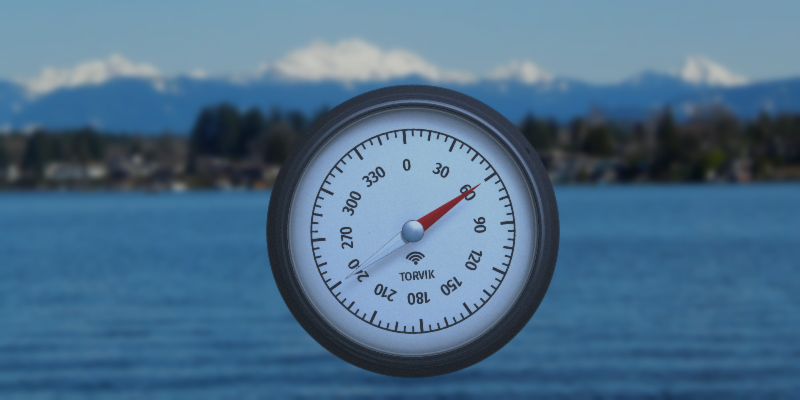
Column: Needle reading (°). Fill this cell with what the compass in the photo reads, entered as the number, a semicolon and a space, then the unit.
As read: 60; °
